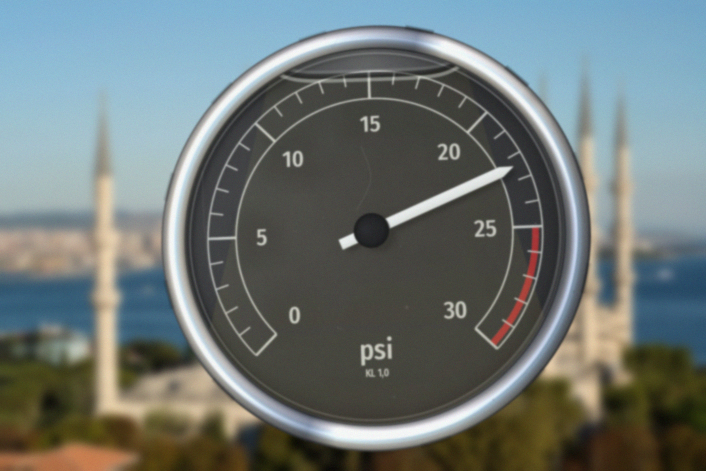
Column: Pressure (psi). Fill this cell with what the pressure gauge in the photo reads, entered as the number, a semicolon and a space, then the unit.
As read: 22.5; psi
